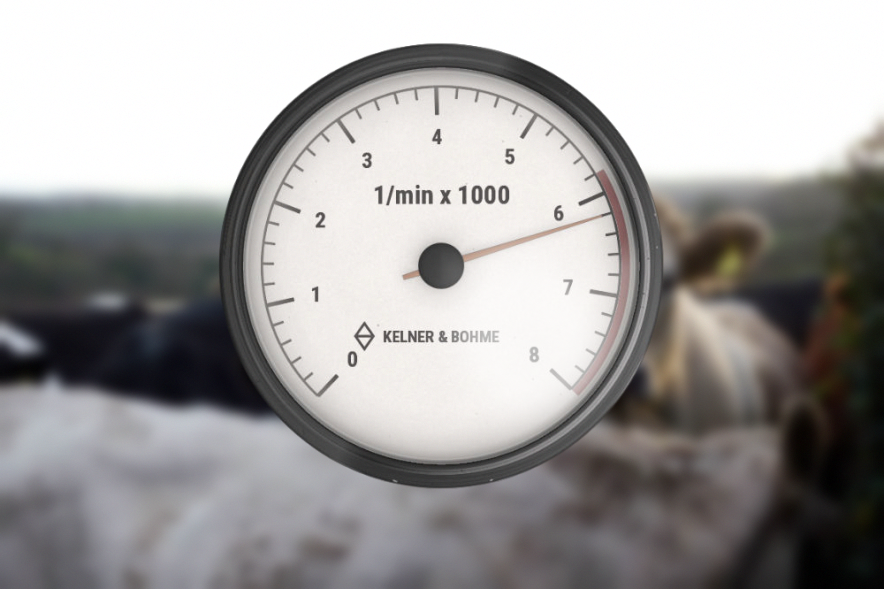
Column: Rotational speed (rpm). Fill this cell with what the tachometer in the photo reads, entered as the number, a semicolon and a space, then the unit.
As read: 6200; rpm
